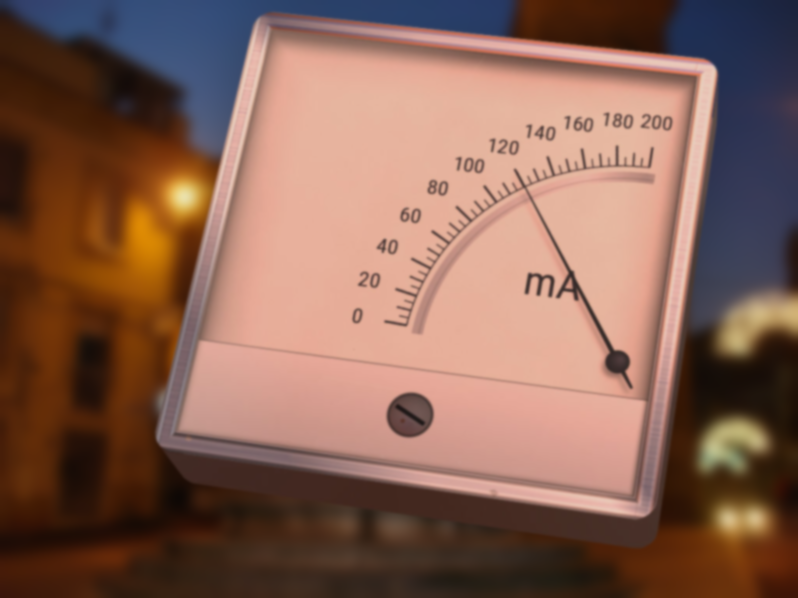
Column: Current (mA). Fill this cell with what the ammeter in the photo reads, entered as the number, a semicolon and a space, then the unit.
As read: 120; mA
